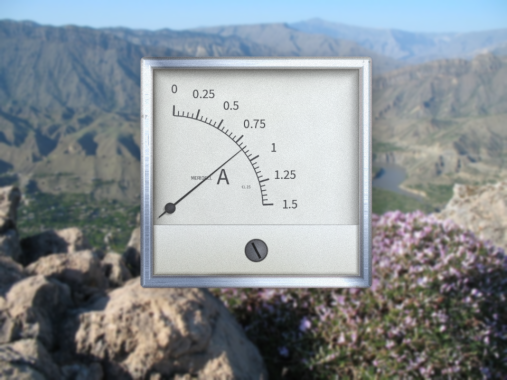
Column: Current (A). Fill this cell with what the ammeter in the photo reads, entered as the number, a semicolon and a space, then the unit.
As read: 0.85; A
